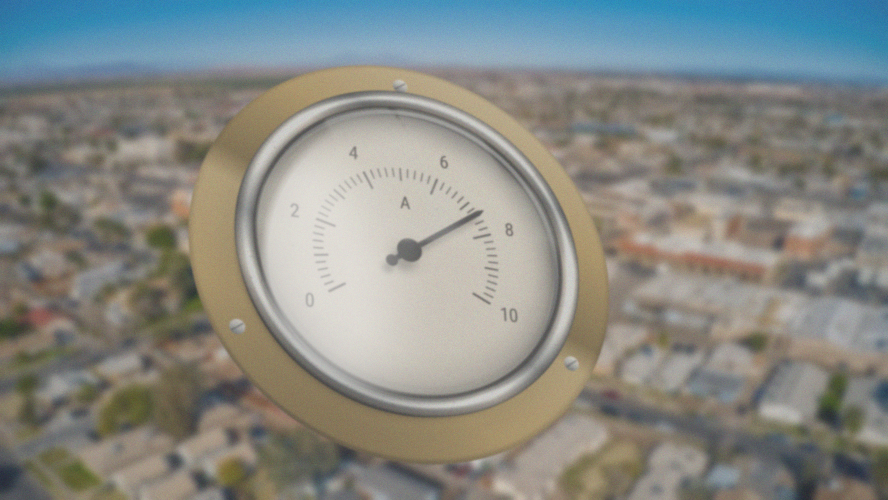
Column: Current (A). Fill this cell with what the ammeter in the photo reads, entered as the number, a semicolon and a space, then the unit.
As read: 7.4; A
